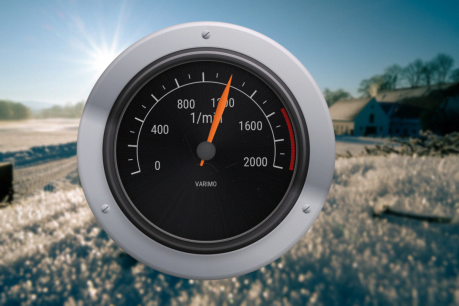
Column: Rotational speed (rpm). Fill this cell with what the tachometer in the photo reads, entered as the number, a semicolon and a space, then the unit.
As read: 1200; rpm
